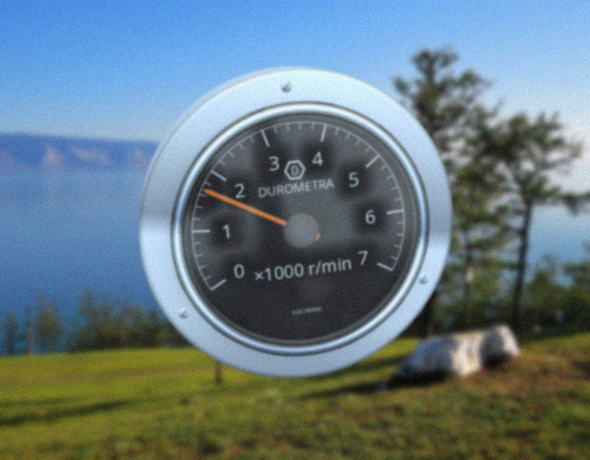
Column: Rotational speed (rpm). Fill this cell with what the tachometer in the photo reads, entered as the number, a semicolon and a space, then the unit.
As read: 1700; rpm
